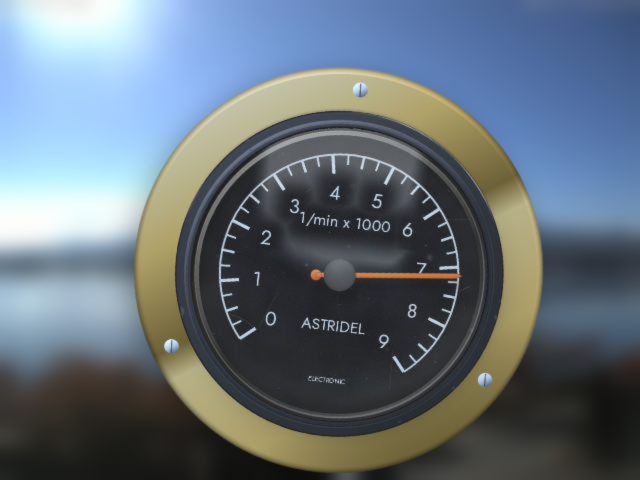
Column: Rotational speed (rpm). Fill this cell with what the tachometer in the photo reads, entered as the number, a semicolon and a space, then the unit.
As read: 7125; rpm
